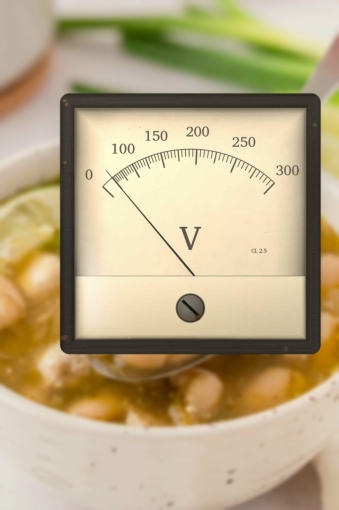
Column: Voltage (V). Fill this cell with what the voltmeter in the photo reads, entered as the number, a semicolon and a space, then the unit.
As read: 50; V
